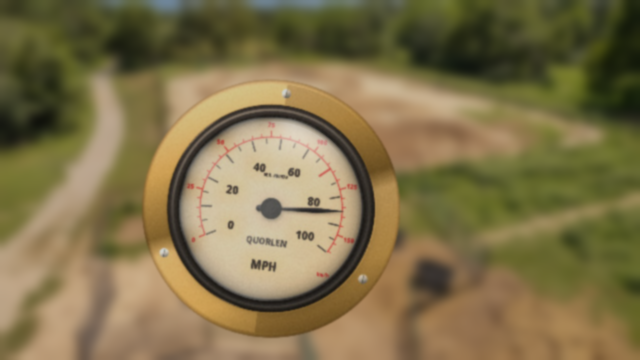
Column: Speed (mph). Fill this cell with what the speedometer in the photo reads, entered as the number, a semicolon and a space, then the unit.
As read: 85; mph
